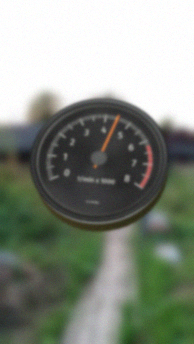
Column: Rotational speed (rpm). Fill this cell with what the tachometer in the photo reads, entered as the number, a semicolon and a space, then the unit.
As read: 4500; rpm
